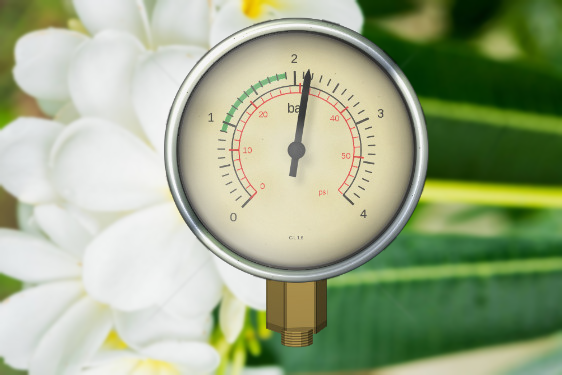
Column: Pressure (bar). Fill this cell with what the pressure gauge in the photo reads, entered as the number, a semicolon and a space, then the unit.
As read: 2.15; bar
